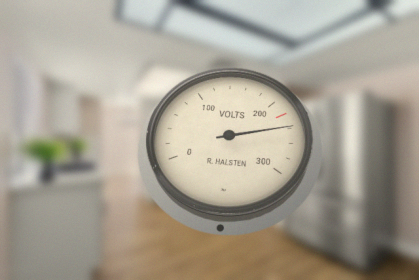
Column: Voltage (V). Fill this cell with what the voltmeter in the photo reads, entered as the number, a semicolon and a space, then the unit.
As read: 240; V
